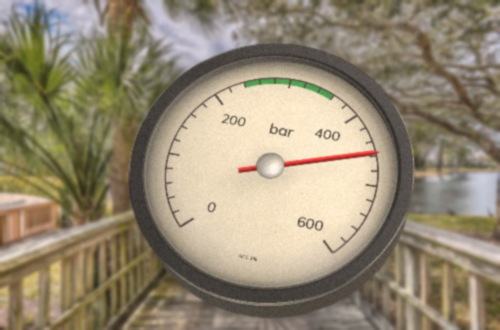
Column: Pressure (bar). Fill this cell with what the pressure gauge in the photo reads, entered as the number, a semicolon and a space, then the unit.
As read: 460; bar
